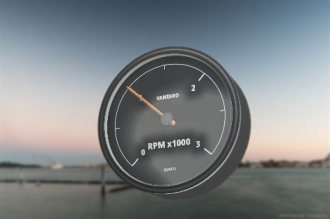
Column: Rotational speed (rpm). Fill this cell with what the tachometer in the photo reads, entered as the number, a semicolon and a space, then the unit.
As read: 1000; rpm
